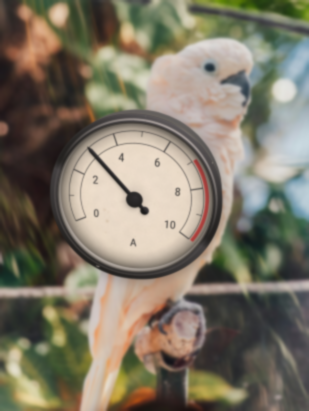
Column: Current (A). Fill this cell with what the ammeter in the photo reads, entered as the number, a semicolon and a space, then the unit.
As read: 3; A
